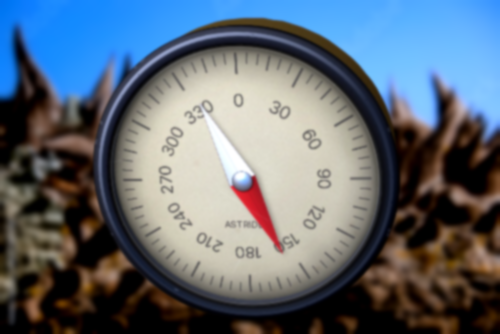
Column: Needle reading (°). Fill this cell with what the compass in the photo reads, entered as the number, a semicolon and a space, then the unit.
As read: 155; °
